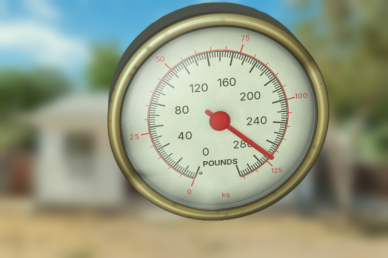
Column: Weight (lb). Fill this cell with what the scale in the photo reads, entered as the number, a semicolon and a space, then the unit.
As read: 270; lb
